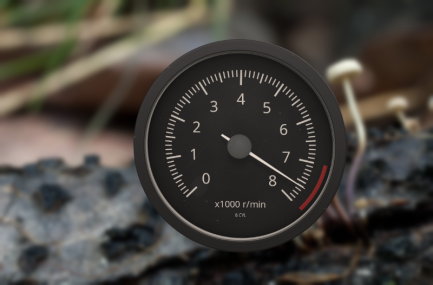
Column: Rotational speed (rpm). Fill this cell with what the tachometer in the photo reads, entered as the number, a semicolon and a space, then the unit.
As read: 7600; rpm
